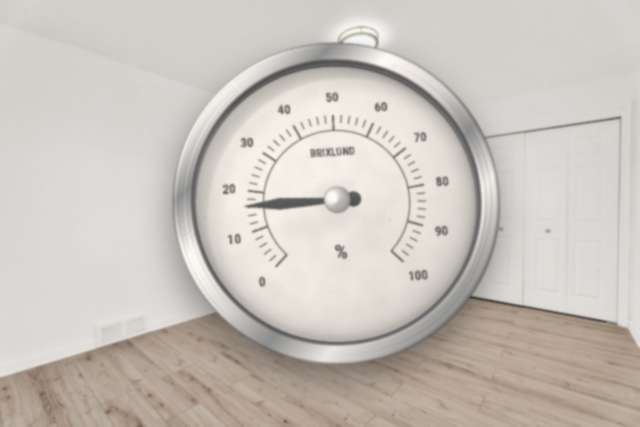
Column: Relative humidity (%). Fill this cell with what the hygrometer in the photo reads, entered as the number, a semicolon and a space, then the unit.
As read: 16; %
